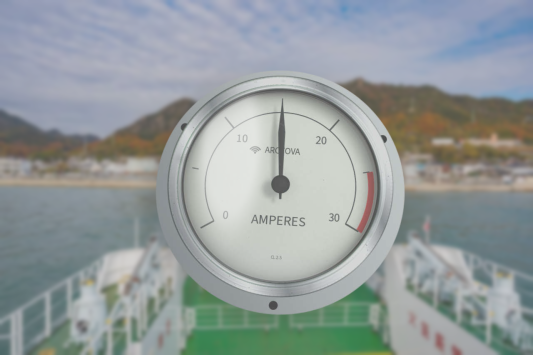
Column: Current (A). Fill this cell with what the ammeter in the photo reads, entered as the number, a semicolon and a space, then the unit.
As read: 15; A
